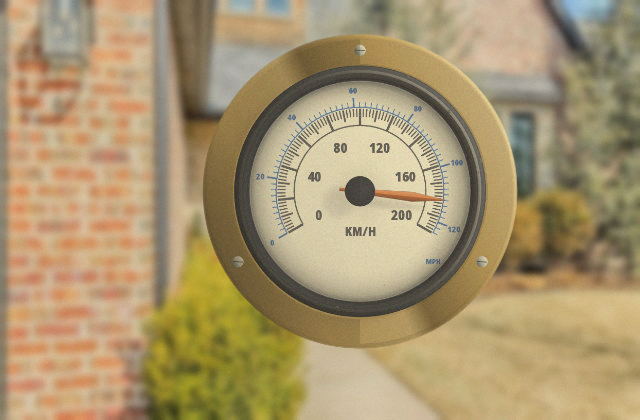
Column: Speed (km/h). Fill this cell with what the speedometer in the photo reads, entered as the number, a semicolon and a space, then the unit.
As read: 180; km/h
